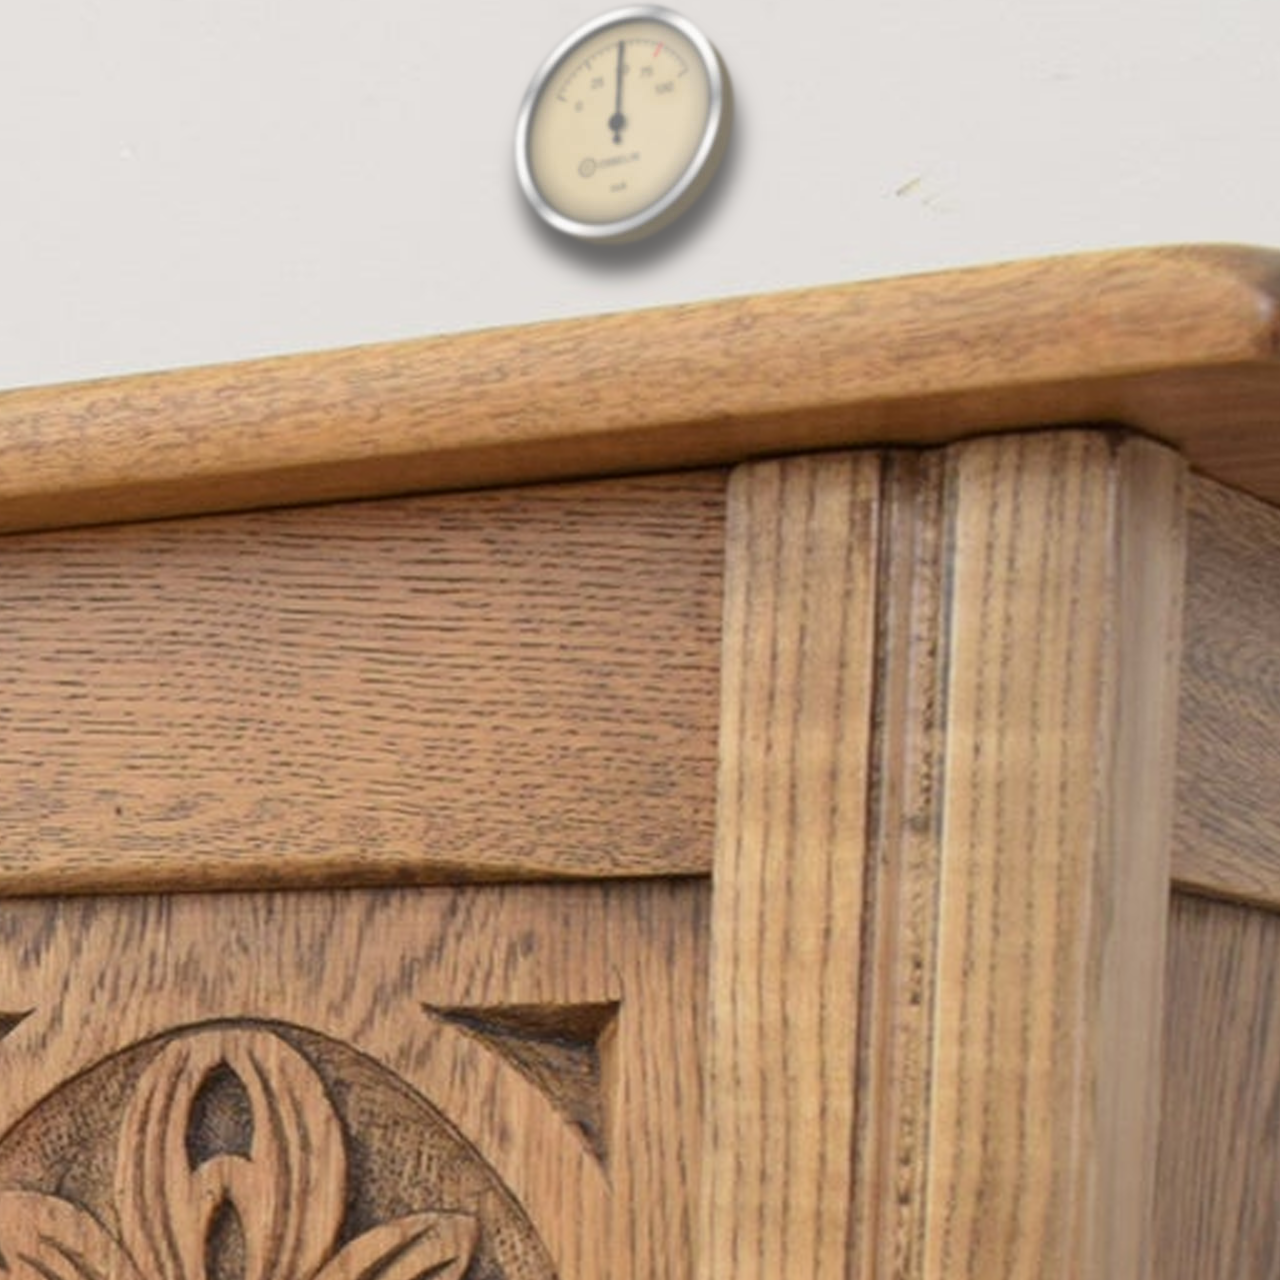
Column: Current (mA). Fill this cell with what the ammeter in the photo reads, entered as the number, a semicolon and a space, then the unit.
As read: 50; mA
